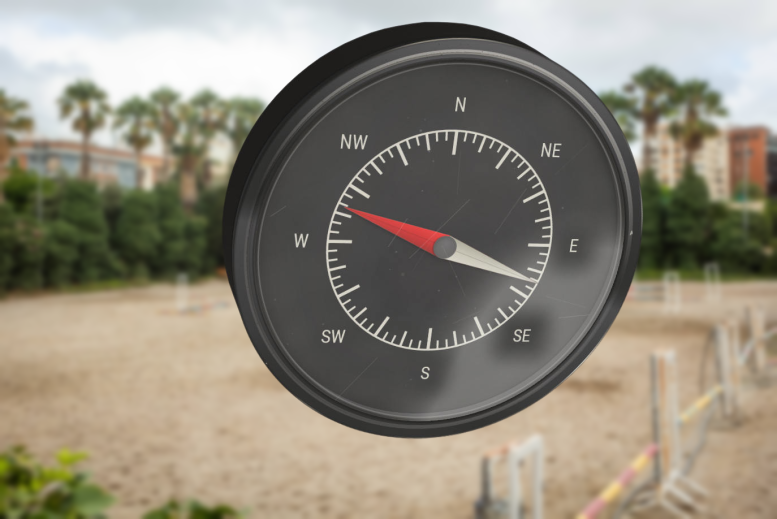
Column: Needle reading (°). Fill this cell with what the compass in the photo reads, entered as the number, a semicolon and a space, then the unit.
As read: 290; °
